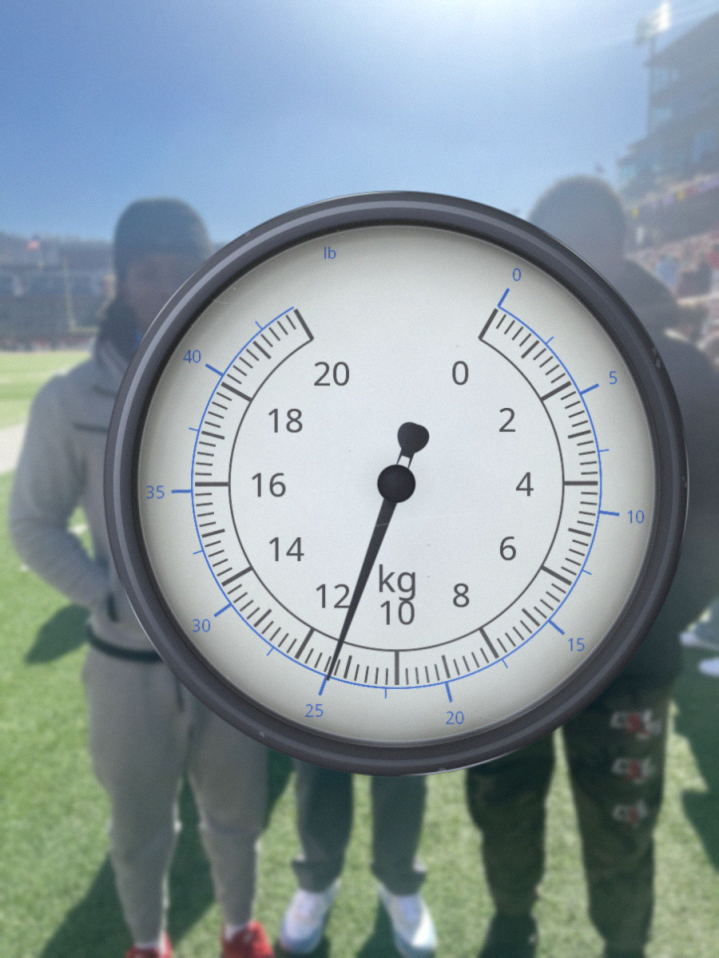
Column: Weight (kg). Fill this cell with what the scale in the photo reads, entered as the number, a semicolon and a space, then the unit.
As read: 11.3; kg
